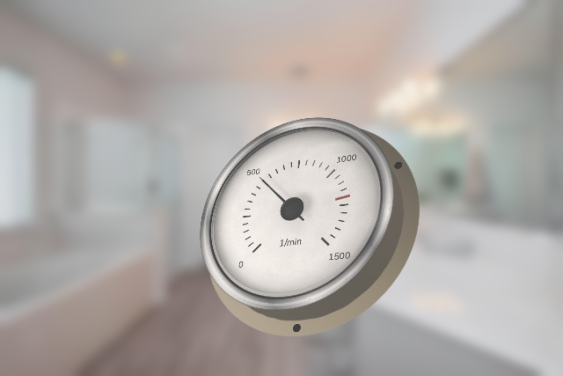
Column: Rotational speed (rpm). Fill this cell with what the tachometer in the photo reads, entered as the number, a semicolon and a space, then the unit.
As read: 500; rpm
